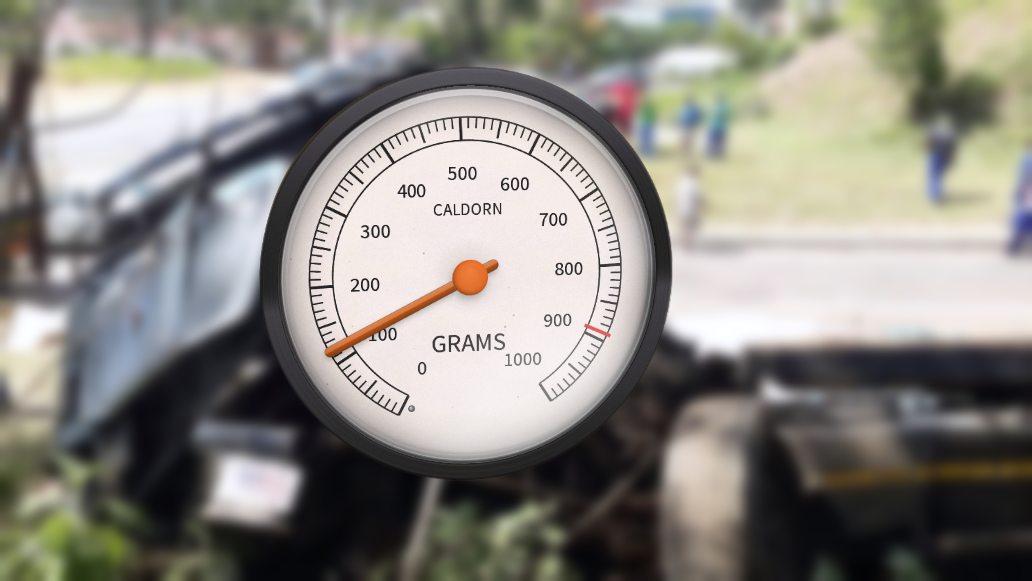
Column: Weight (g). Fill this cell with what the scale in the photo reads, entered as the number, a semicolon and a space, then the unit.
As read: 120; g
